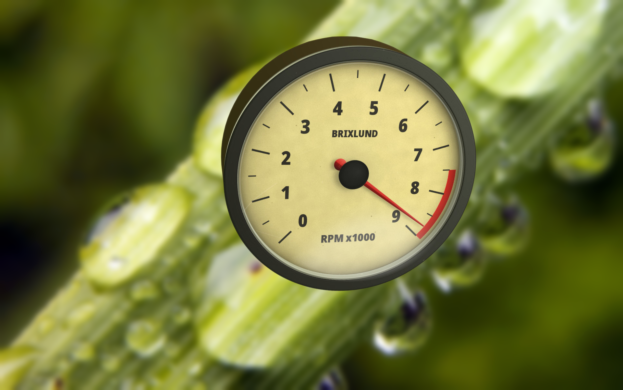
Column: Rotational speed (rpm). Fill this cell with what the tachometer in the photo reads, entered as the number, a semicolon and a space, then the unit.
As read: 8750; rpm
